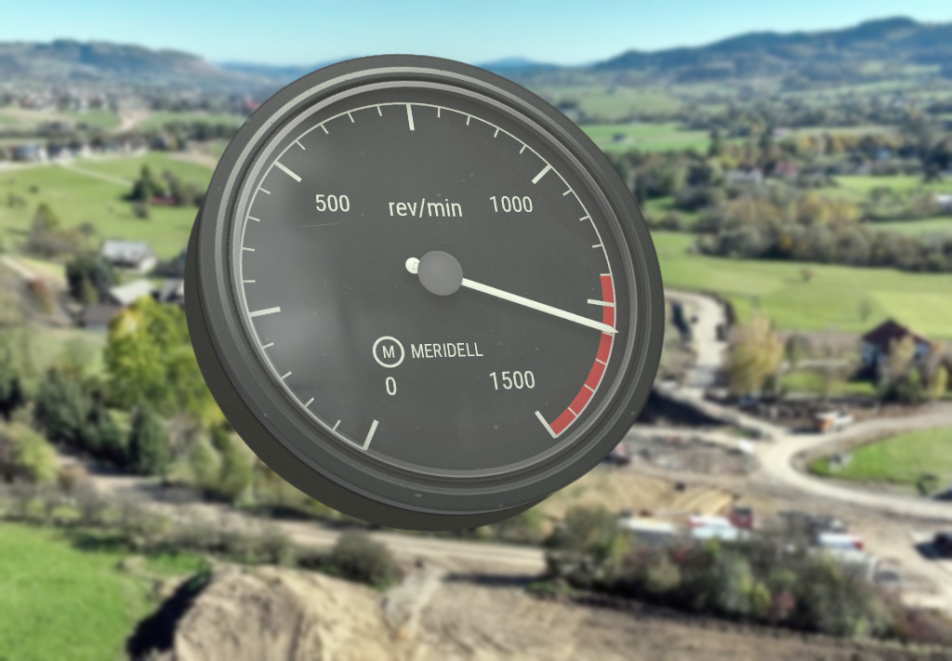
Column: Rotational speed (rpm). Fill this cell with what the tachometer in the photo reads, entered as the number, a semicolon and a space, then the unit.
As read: 1300; rpm
